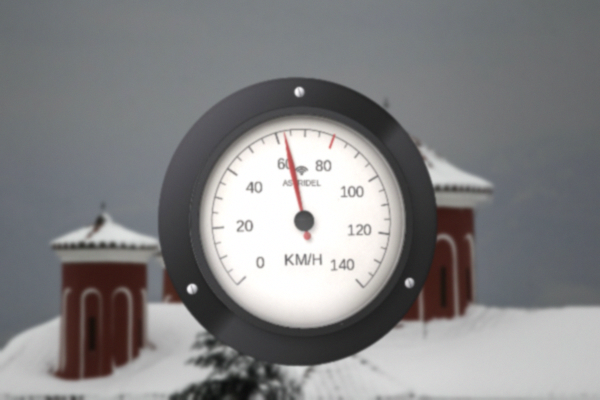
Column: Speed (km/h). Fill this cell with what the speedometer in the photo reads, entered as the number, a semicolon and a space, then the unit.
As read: 62.5; km/h
